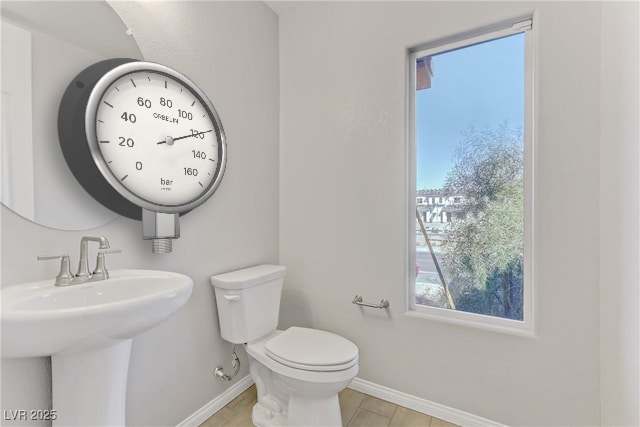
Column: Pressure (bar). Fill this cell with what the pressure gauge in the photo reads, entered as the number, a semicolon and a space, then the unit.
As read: 120; bar
